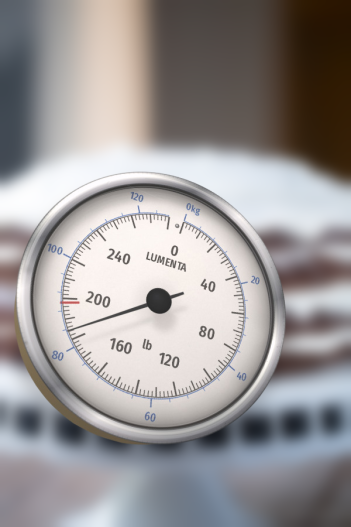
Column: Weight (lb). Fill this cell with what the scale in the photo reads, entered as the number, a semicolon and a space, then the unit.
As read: 184; lb
